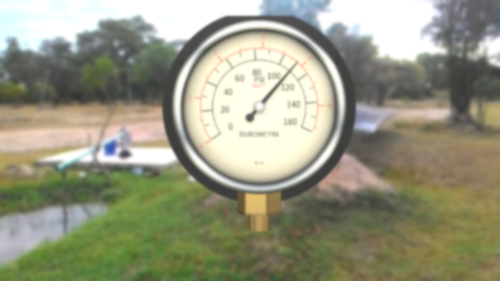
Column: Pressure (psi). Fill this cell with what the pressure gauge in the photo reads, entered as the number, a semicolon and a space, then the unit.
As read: 110; psi
